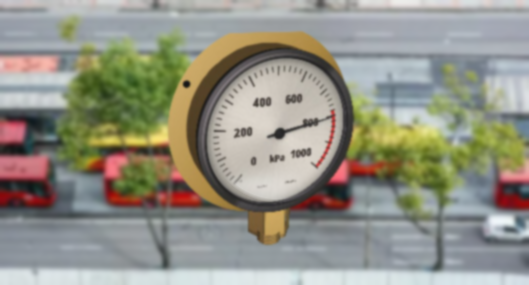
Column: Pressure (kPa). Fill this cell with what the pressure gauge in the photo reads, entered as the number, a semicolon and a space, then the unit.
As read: 800; kPa
